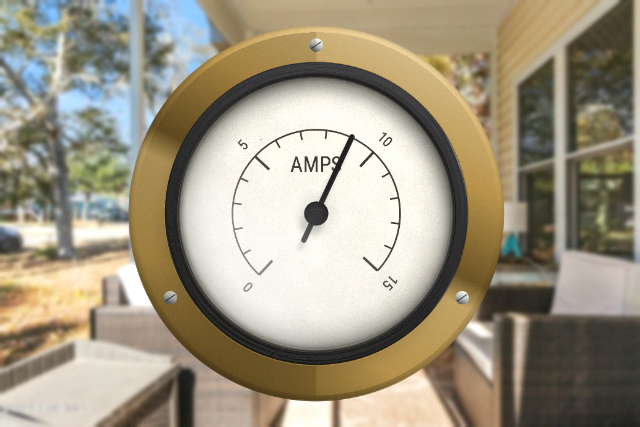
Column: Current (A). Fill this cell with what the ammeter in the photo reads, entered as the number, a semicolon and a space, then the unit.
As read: 9; A
